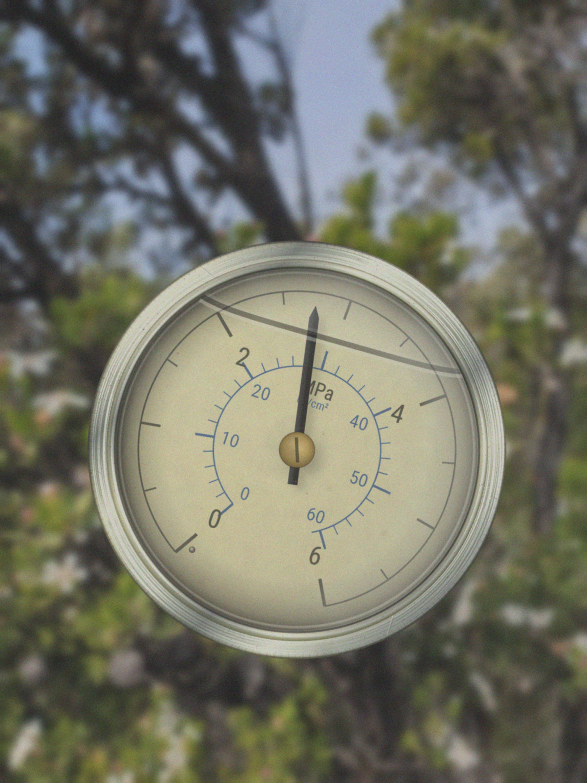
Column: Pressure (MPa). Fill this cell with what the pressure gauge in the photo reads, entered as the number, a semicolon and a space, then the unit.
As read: 2.75; MPa
